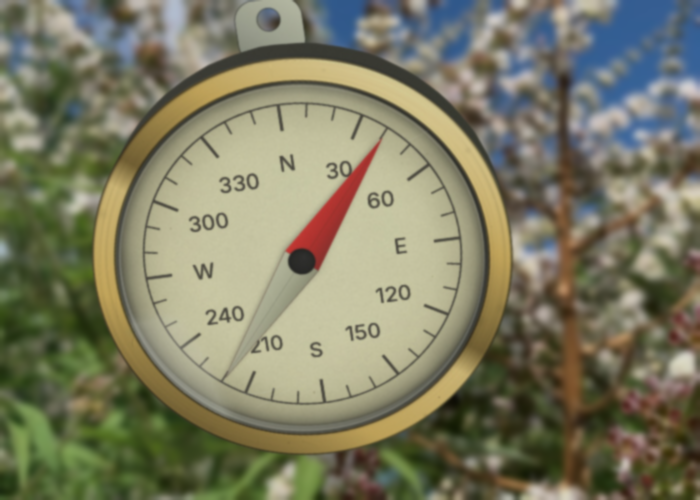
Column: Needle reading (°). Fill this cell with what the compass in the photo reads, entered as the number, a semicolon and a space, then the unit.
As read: 40; °
